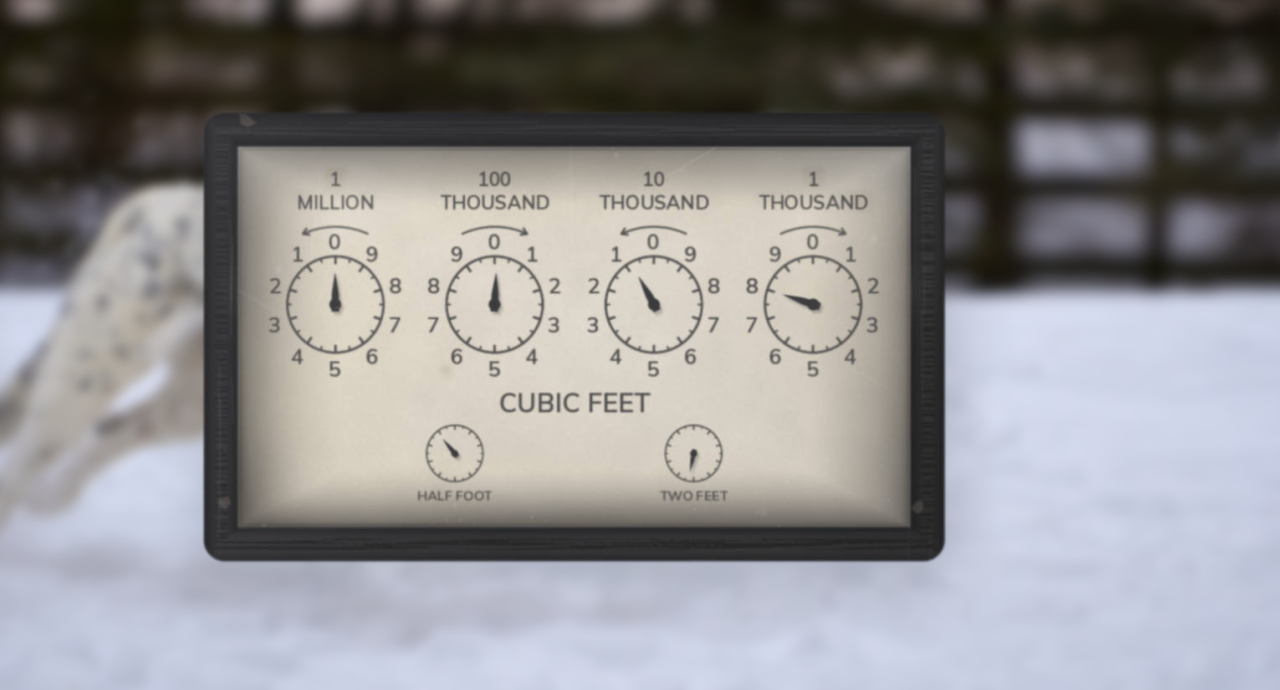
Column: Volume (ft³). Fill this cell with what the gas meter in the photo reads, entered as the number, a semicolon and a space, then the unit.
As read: 800; ft³
